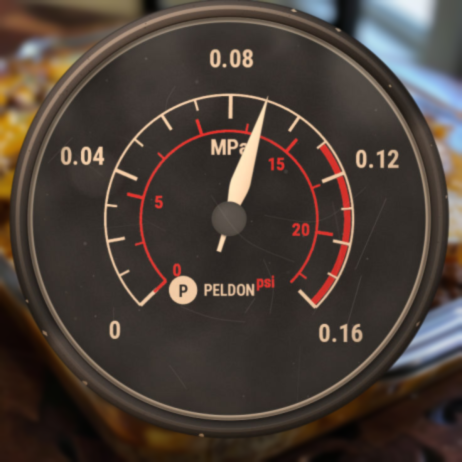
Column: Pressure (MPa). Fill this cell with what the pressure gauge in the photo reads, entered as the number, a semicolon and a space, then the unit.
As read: 0.09; MPa
